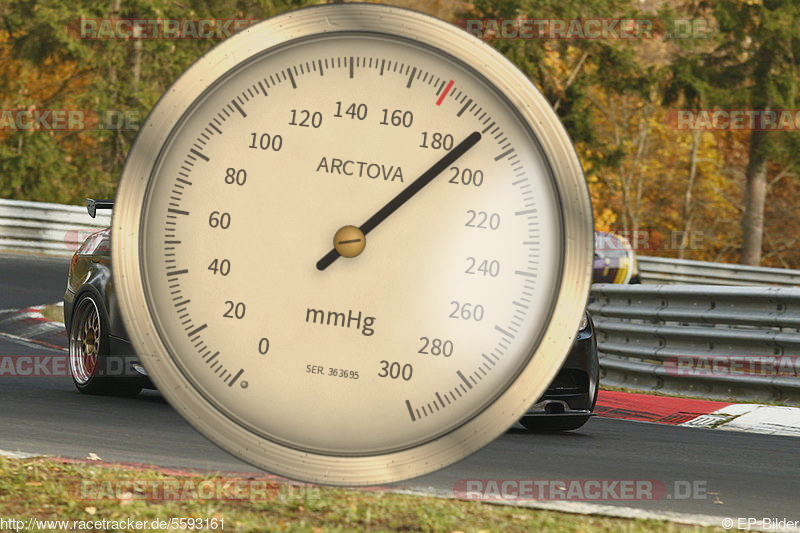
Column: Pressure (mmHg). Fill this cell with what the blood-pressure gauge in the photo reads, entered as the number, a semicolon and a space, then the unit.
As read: 190; mmHg
